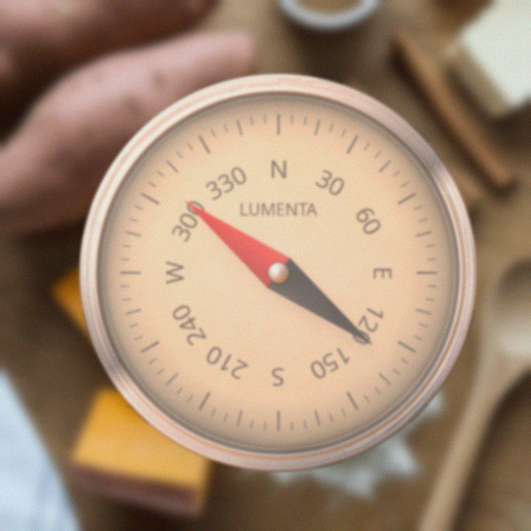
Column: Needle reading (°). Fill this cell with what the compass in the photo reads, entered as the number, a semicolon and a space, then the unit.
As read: 307.5; °
